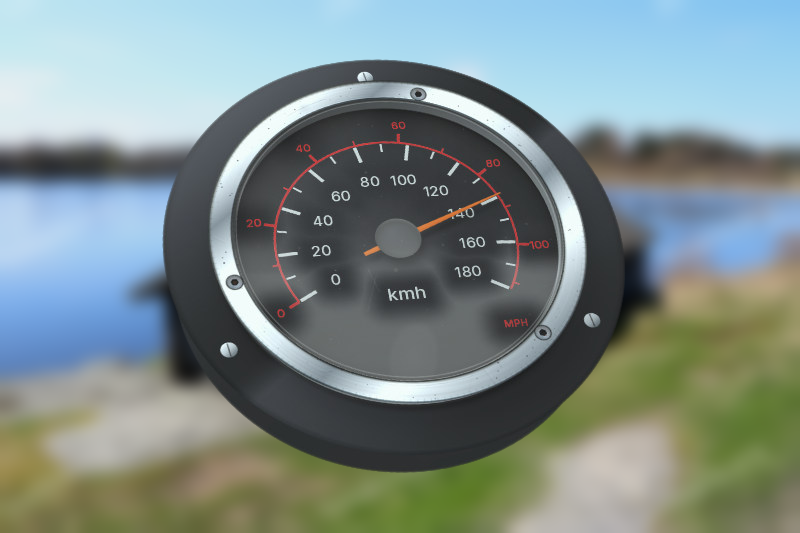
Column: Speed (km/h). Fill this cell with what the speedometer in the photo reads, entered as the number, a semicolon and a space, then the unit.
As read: 140; km/h
